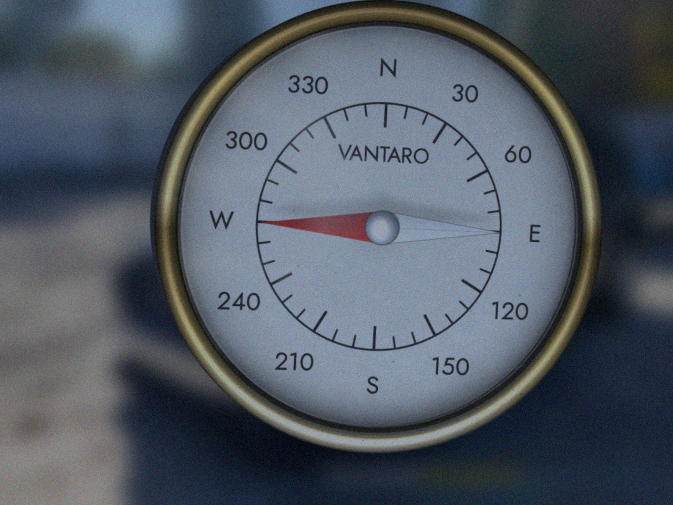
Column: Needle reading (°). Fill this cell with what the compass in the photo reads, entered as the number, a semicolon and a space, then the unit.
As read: 270; °
